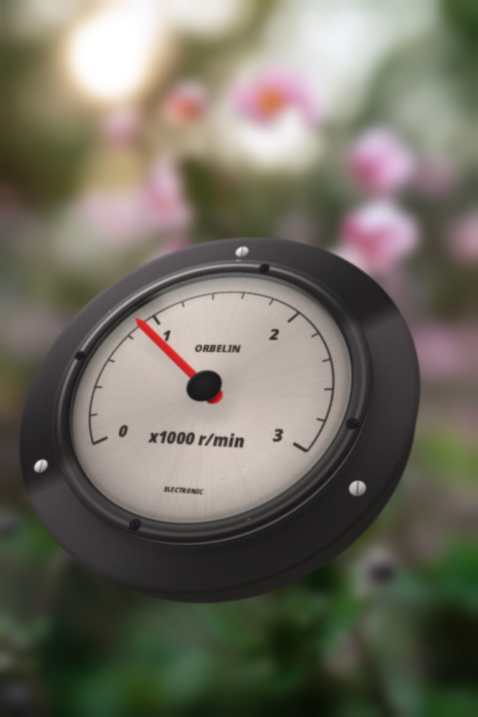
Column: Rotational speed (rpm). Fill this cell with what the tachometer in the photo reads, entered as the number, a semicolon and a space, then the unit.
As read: 900; rpm
